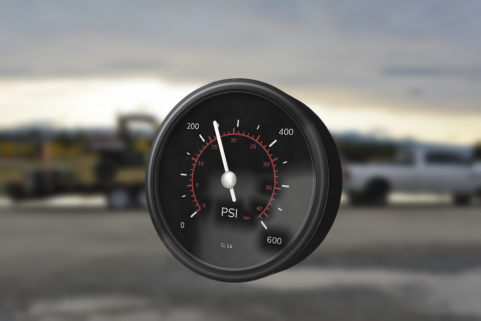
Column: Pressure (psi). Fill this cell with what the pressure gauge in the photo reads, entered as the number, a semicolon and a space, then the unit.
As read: 250; psi
